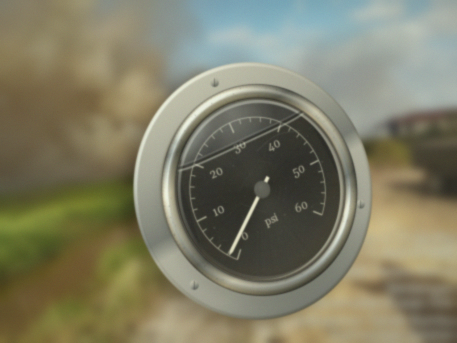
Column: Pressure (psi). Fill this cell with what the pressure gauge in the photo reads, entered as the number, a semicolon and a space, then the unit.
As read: 2; psi
